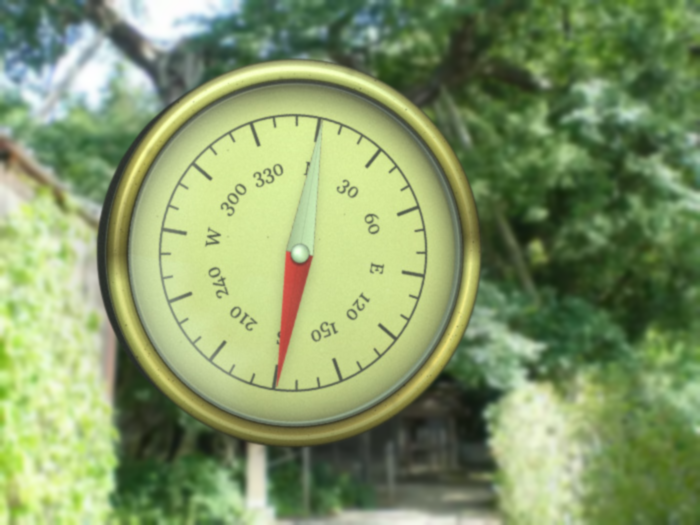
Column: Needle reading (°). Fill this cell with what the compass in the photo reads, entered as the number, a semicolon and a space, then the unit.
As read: 180; °
